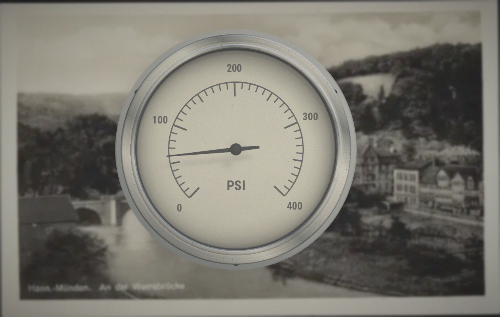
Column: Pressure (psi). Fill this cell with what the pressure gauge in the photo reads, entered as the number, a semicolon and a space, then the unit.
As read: 60; psi
